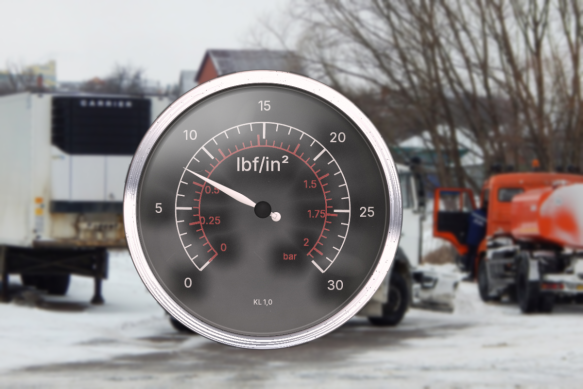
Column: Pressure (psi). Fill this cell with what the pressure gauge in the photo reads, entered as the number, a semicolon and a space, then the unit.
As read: 8; psi
